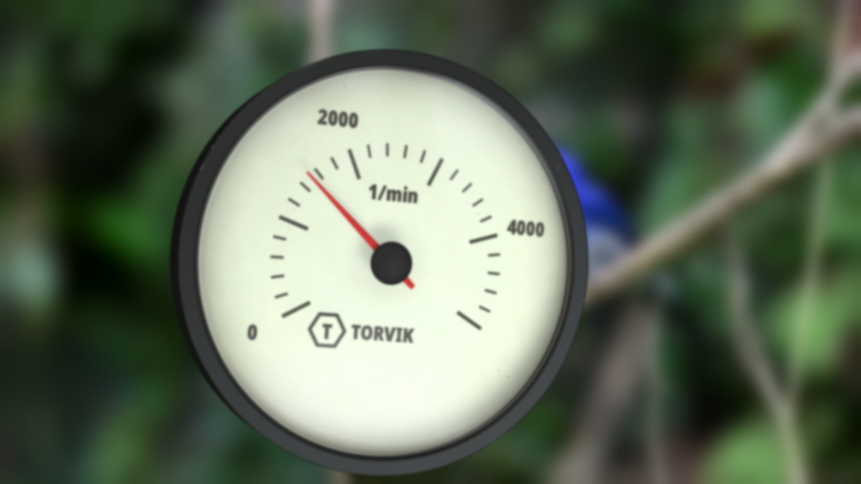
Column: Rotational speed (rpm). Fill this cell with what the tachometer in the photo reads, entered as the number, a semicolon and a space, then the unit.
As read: 1500; rpm
